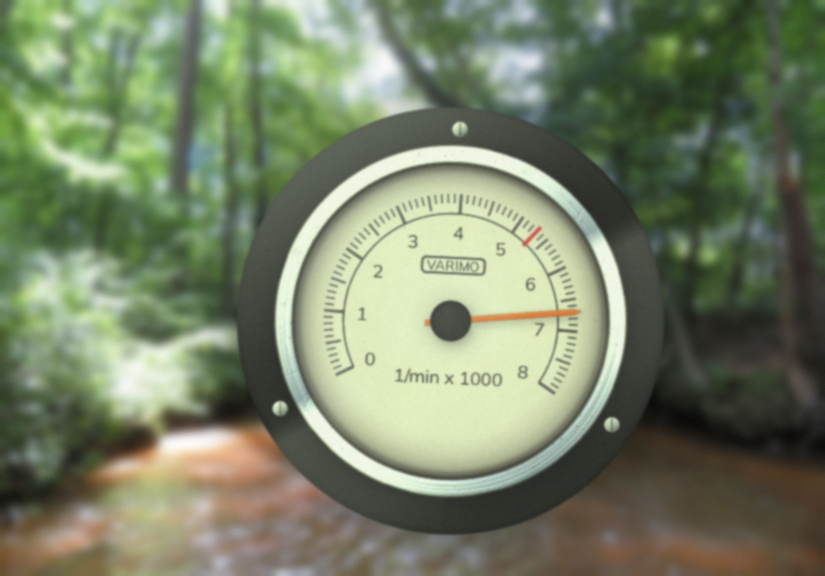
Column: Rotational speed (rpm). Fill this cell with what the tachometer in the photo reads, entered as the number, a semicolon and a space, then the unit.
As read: 6700; rpm
